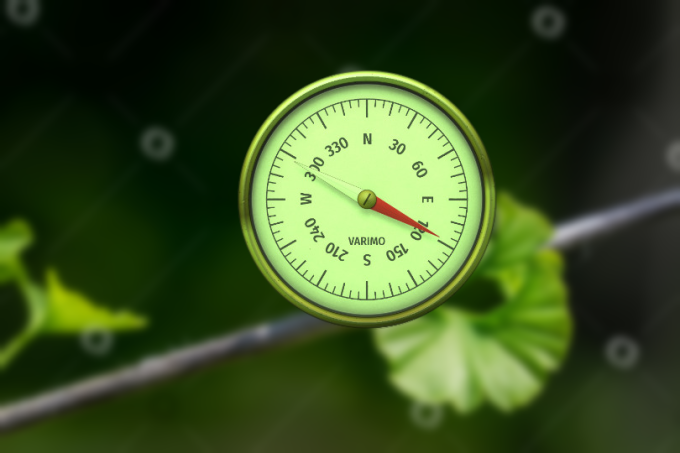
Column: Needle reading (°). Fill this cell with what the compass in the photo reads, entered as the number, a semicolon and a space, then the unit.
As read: 117.5; °
